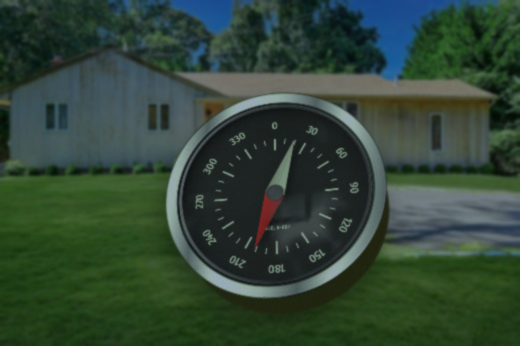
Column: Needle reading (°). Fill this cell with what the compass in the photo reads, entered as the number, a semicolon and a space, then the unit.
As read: 200; °
